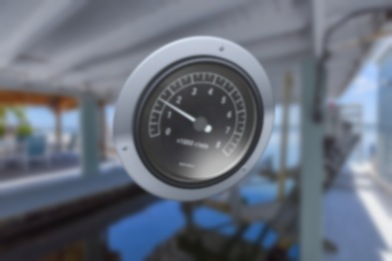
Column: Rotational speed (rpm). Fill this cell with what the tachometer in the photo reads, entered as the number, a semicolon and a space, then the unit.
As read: 1500; rpm
